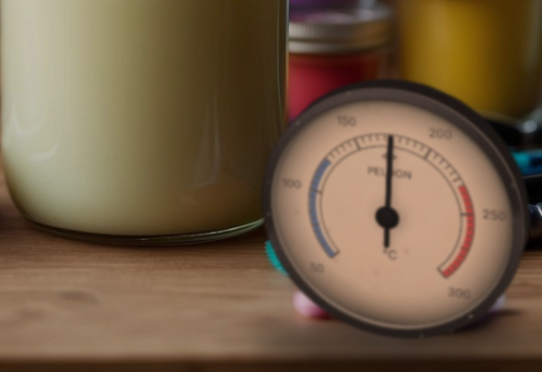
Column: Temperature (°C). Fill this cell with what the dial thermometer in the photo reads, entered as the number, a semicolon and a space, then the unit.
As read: 175; °C
